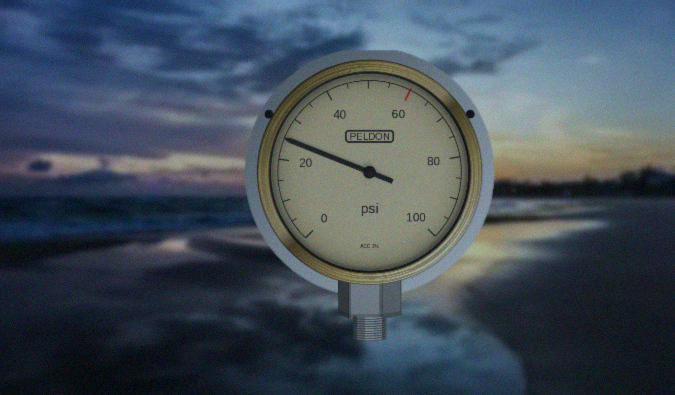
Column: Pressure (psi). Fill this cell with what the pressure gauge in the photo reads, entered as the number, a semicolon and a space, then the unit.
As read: 25; psi
